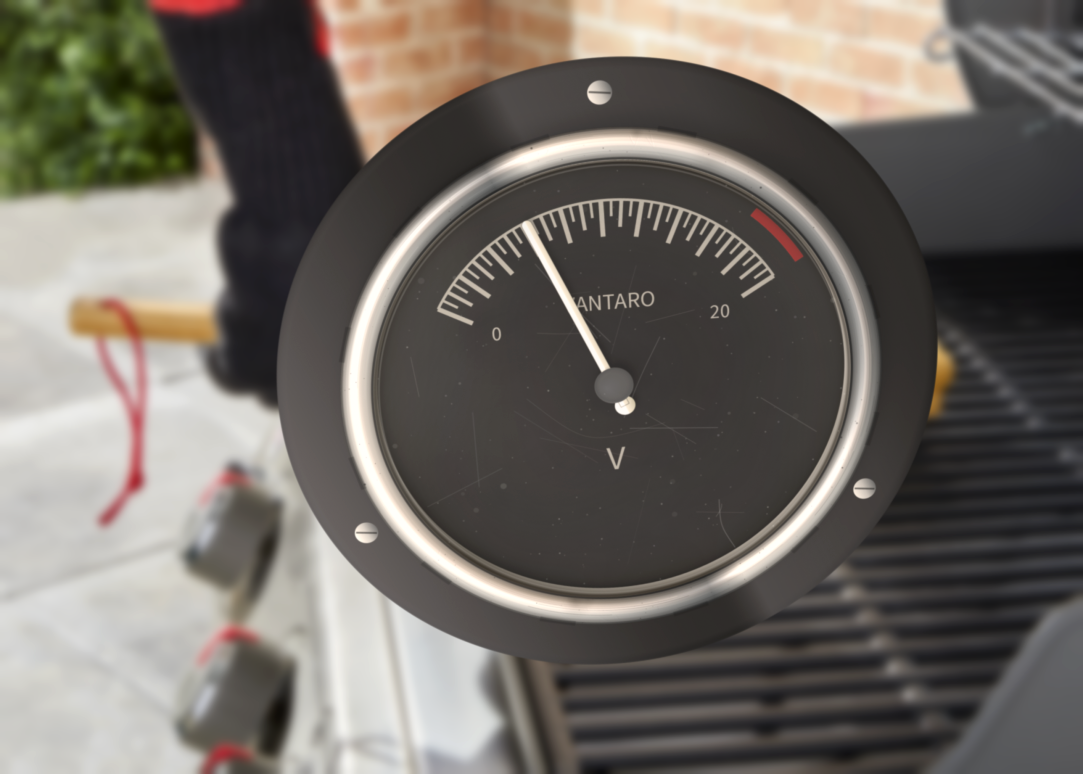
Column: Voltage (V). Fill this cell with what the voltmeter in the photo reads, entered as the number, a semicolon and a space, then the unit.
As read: 6.25; V
